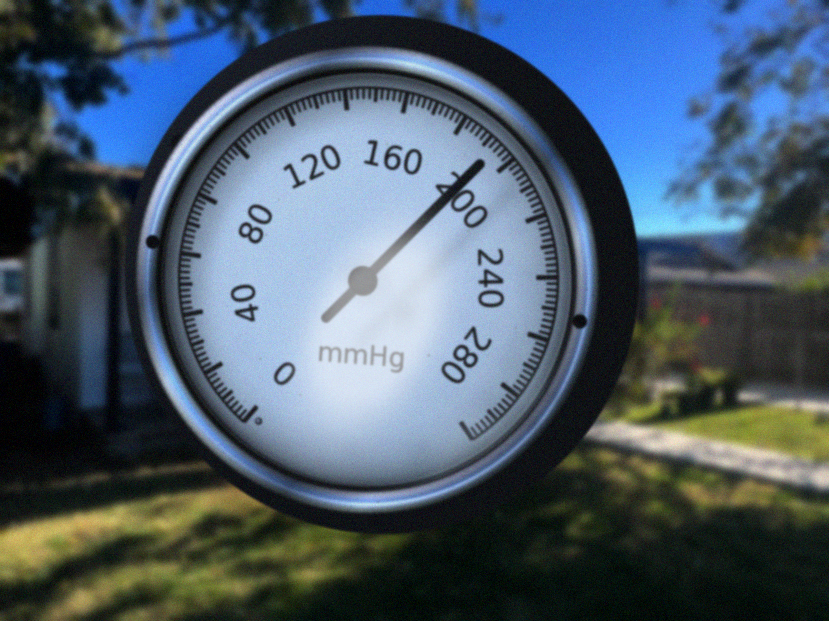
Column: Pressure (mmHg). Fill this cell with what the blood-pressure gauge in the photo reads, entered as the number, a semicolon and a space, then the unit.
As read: 194; mmHg
